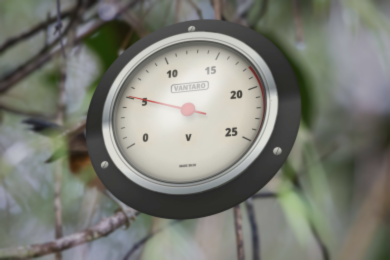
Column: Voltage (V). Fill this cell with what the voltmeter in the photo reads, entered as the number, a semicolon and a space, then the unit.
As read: 5; V
